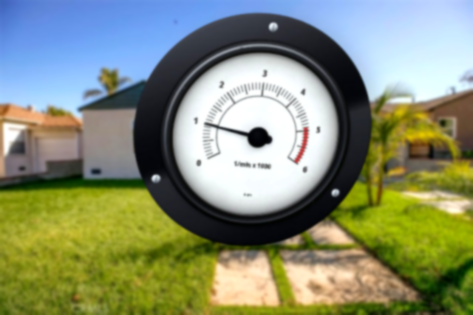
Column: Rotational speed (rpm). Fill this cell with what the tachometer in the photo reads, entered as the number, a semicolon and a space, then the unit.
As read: 1000; rpm
